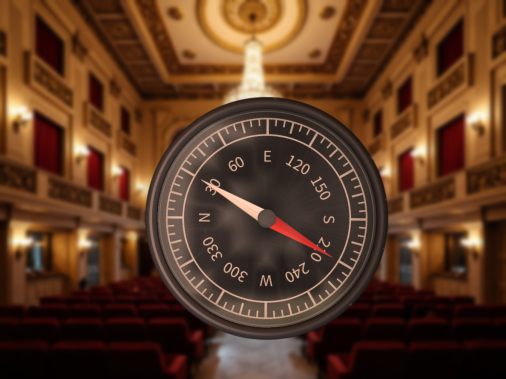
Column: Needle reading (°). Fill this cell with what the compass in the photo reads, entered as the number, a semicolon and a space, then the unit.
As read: 210; °
